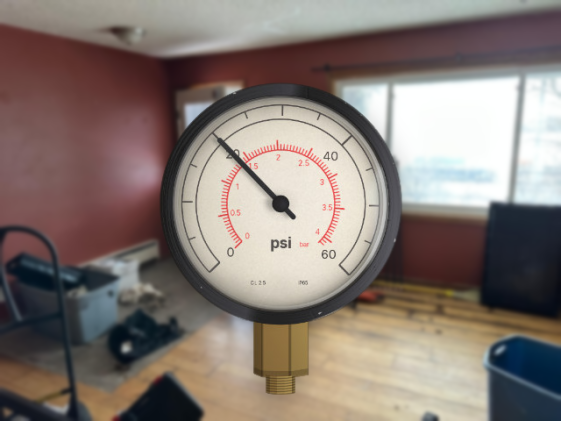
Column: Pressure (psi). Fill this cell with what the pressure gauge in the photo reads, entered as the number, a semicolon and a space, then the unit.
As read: 20; psi
